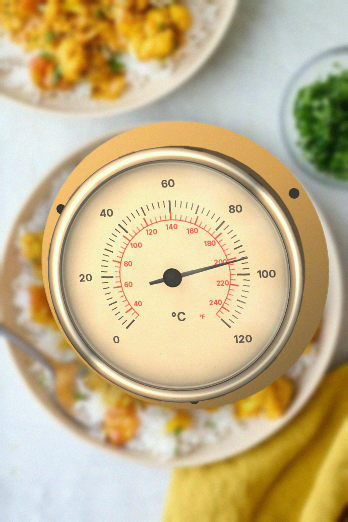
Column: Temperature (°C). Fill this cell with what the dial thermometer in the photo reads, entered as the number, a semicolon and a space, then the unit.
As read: 94; °C
